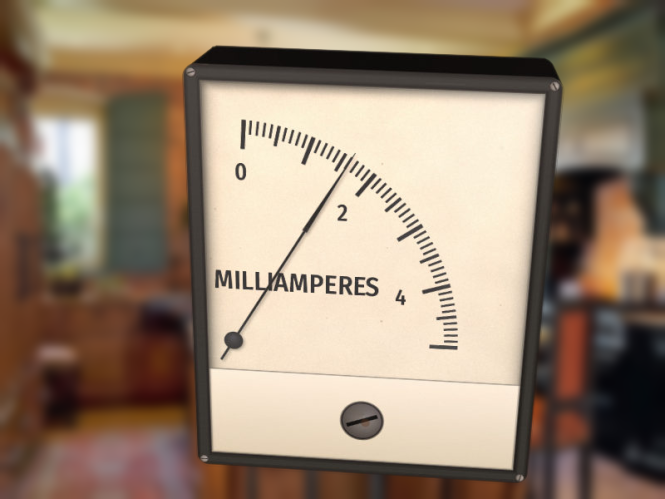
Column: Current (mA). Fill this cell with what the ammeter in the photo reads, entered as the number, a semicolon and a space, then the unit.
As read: 1.6; mA
